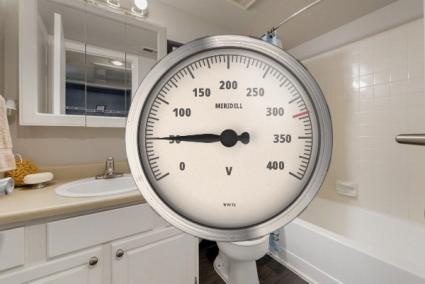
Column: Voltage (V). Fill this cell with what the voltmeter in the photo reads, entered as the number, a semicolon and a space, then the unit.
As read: 50; V
